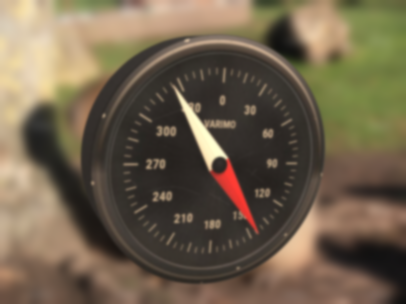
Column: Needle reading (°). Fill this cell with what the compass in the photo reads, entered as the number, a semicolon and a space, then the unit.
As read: 145; °
